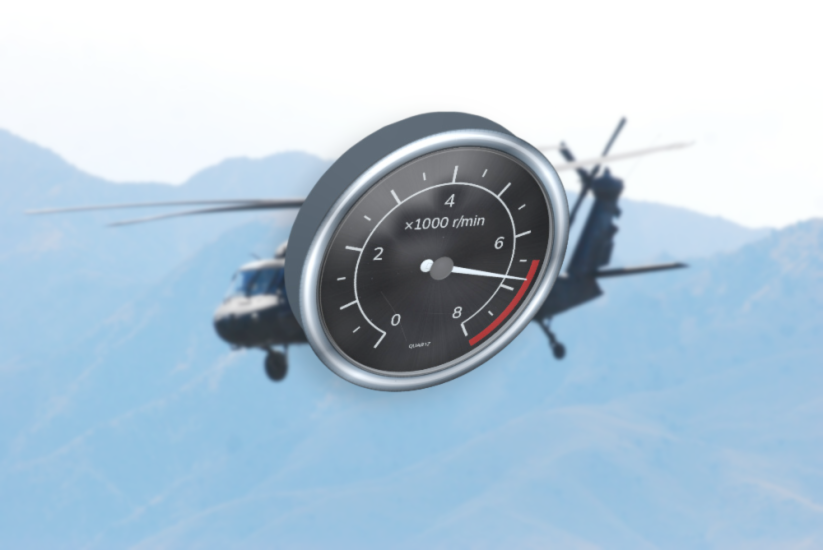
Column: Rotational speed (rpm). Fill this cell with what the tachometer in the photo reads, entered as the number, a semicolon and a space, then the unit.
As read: 6750; rpm
